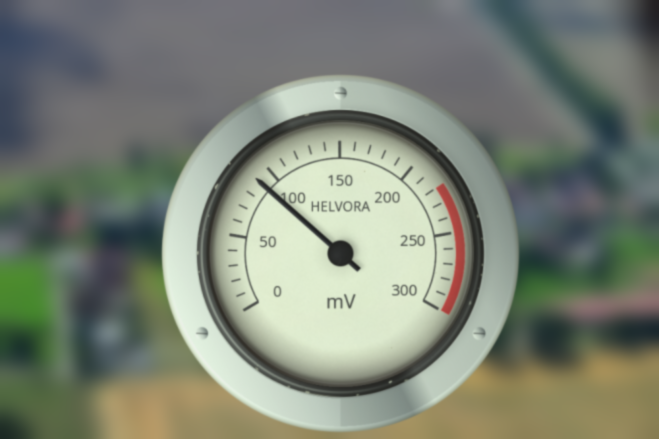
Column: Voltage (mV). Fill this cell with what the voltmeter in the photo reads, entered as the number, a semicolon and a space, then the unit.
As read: 90; mV
